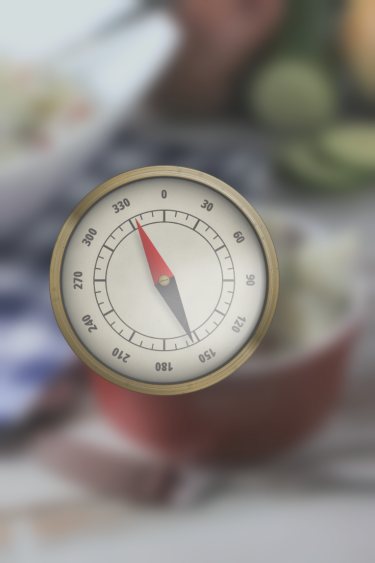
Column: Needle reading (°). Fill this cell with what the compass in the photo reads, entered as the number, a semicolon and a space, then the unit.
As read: 335; °
